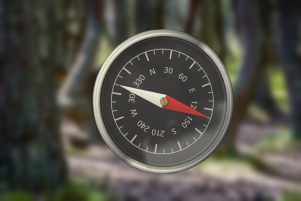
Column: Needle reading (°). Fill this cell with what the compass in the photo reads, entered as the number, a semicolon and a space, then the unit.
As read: 130; °
